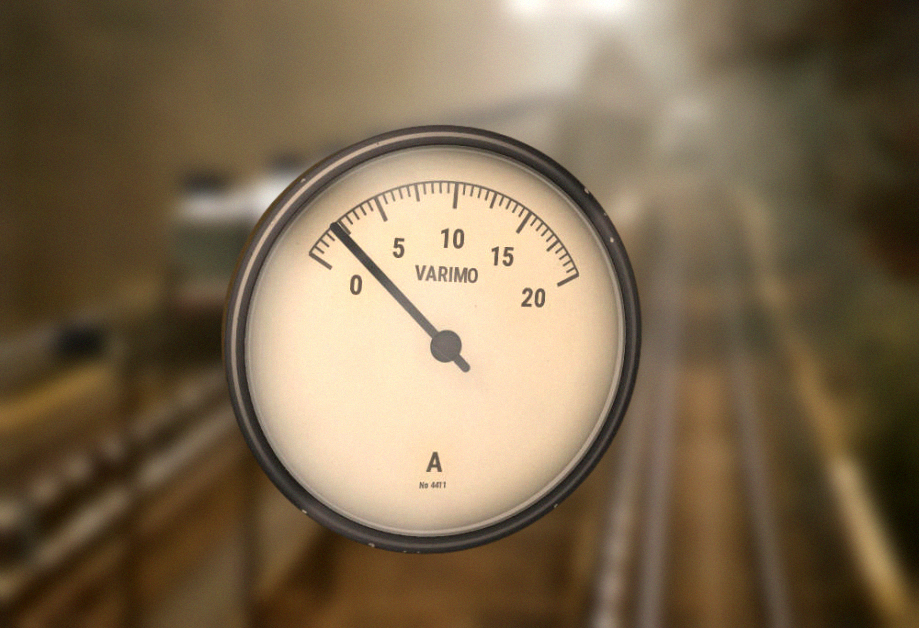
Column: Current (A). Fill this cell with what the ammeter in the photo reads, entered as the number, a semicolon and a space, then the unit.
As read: 2; A
